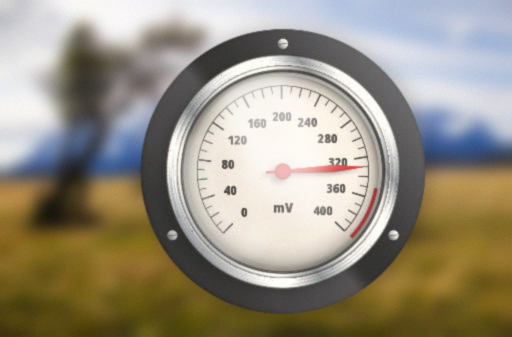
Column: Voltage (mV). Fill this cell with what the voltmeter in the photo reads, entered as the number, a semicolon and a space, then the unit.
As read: 330; mV
